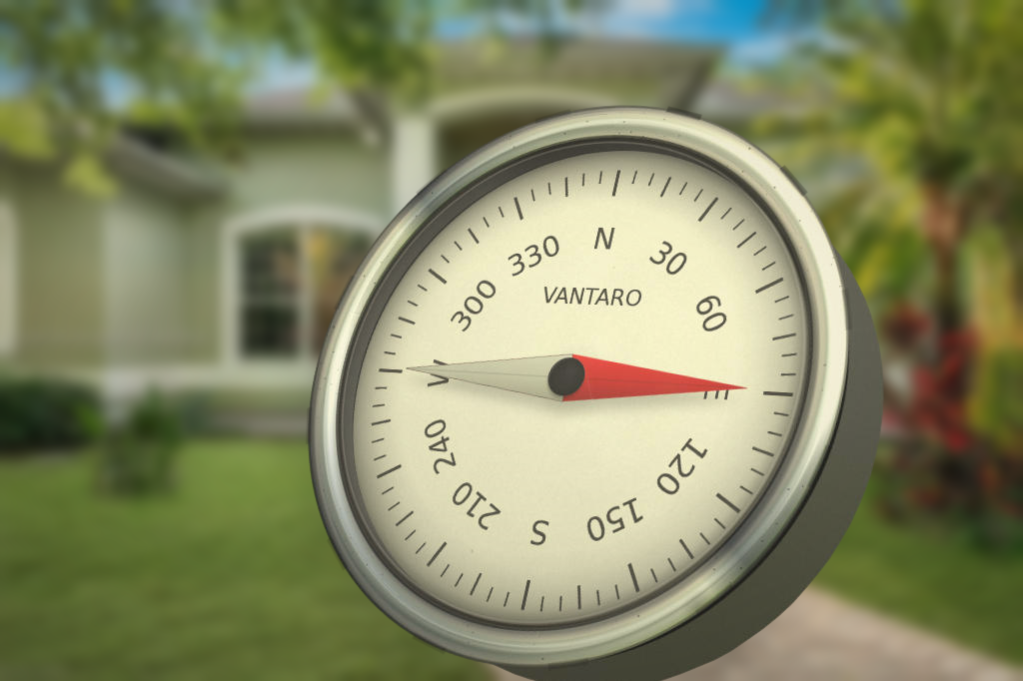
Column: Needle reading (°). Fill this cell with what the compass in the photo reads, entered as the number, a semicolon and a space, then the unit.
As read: 90; °
